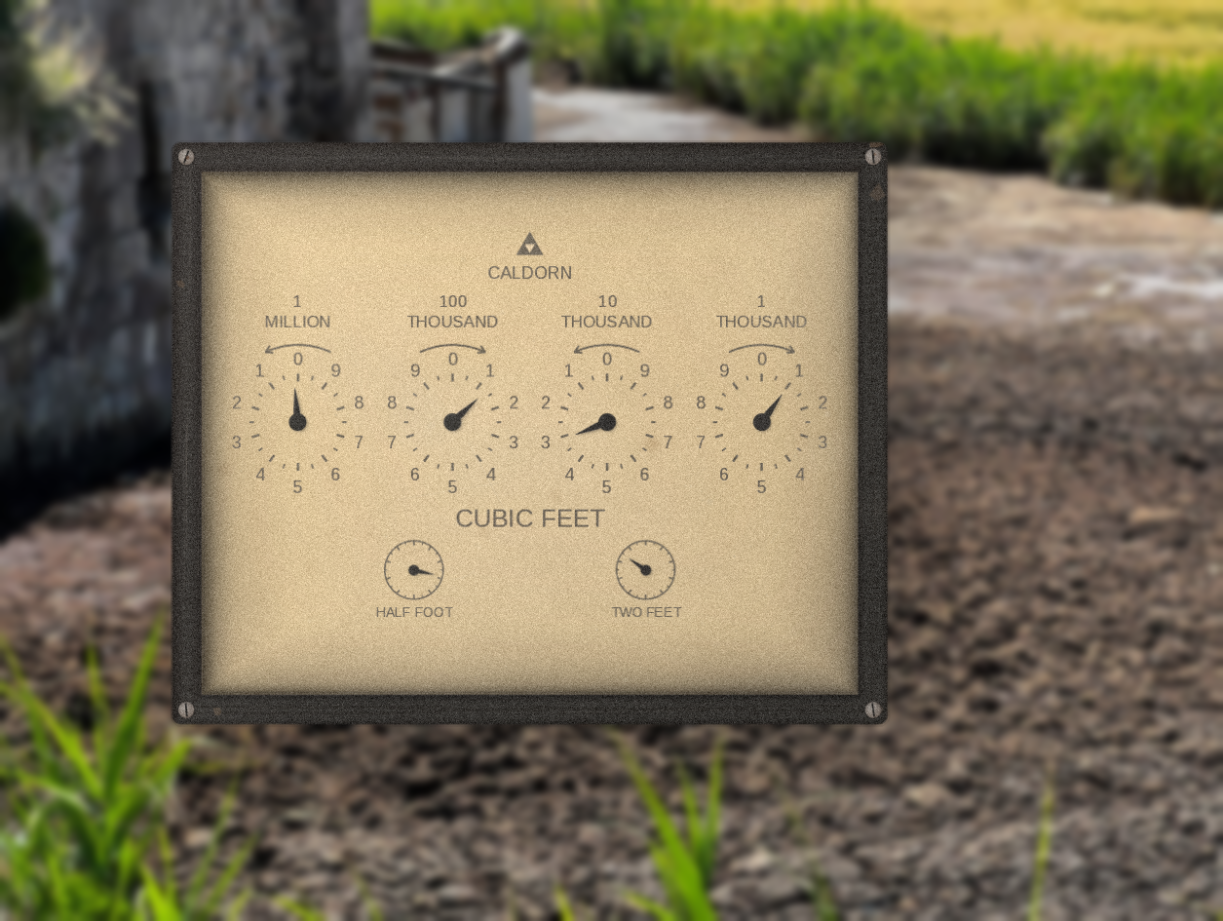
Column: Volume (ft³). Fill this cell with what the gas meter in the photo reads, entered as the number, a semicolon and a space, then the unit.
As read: 13100; ft³
